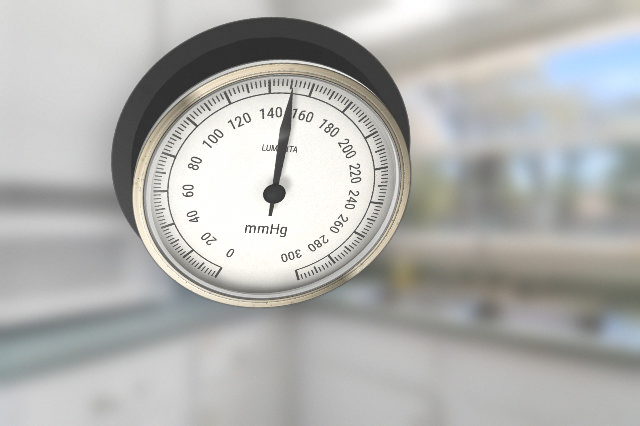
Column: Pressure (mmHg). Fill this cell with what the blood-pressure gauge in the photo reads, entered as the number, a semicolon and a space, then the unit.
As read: 150; mmHg
